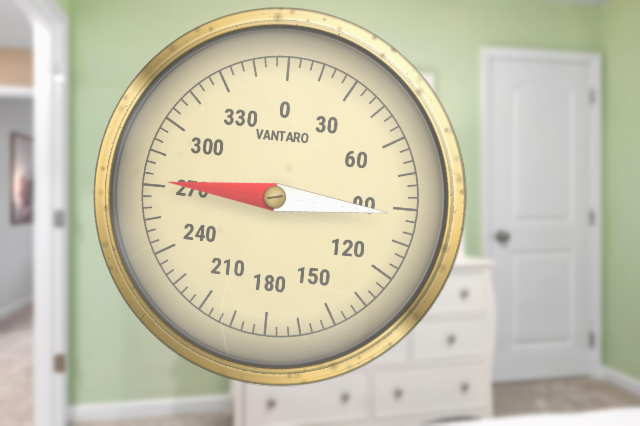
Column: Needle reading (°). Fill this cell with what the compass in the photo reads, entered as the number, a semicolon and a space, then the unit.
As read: 272.5; °
